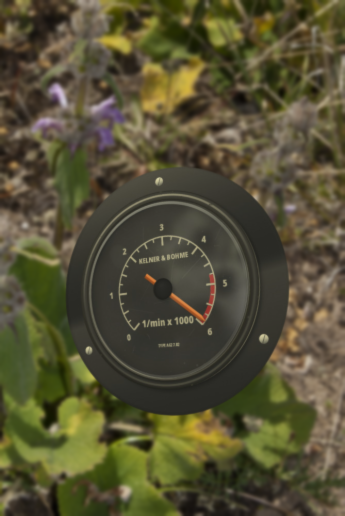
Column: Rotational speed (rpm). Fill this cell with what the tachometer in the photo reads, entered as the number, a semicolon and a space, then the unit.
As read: 5875; rpm
